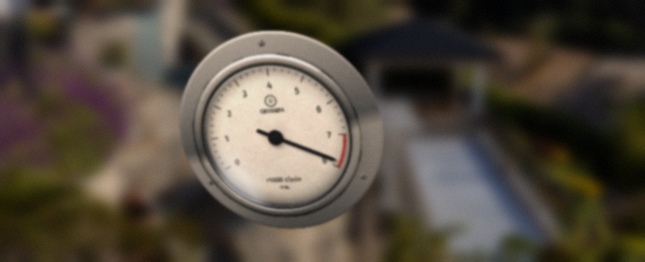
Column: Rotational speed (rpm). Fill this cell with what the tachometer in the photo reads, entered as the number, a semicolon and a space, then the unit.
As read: 7800; rpm
